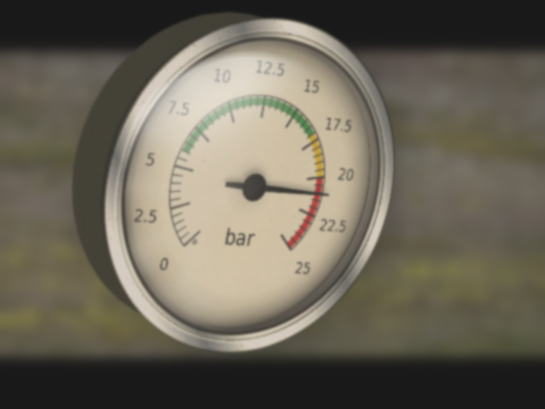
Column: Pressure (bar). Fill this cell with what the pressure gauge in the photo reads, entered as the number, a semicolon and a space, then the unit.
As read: 21; bar
